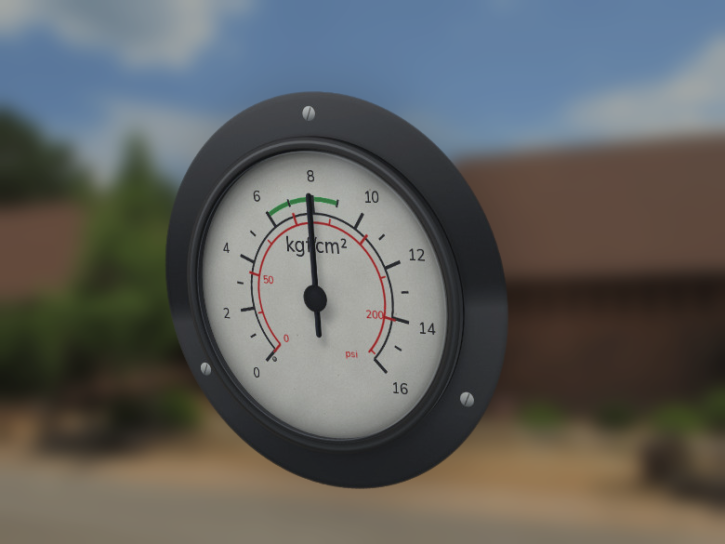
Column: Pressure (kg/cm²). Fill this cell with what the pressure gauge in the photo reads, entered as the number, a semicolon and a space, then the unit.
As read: 8; kg/cm²
